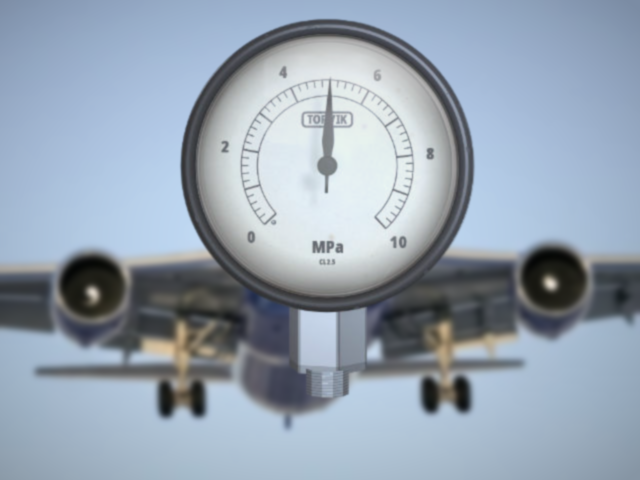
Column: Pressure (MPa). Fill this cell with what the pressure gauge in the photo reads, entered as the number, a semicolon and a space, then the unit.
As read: 5; MPa
